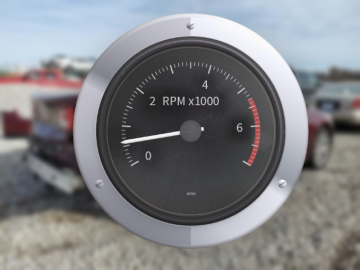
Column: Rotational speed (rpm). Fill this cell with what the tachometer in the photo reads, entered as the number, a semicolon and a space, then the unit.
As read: 600; rpm
